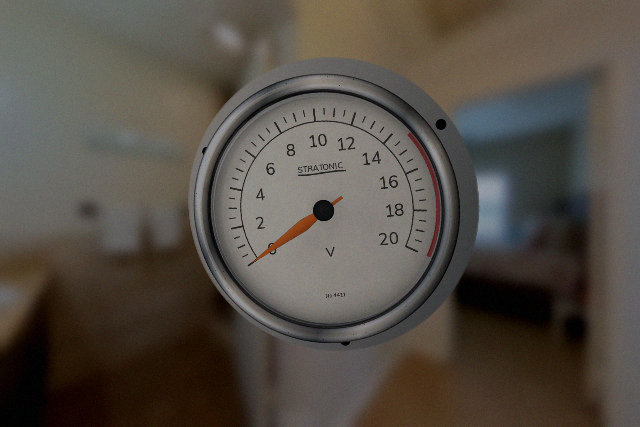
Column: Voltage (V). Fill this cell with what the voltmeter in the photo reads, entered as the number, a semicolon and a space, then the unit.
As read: 0; V
